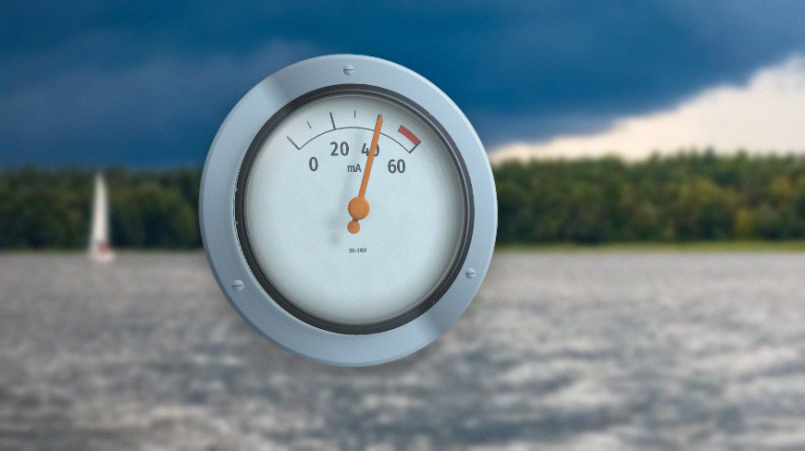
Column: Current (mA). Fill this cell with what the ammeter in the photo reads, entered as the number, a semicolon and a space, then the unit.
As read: 40; mA
